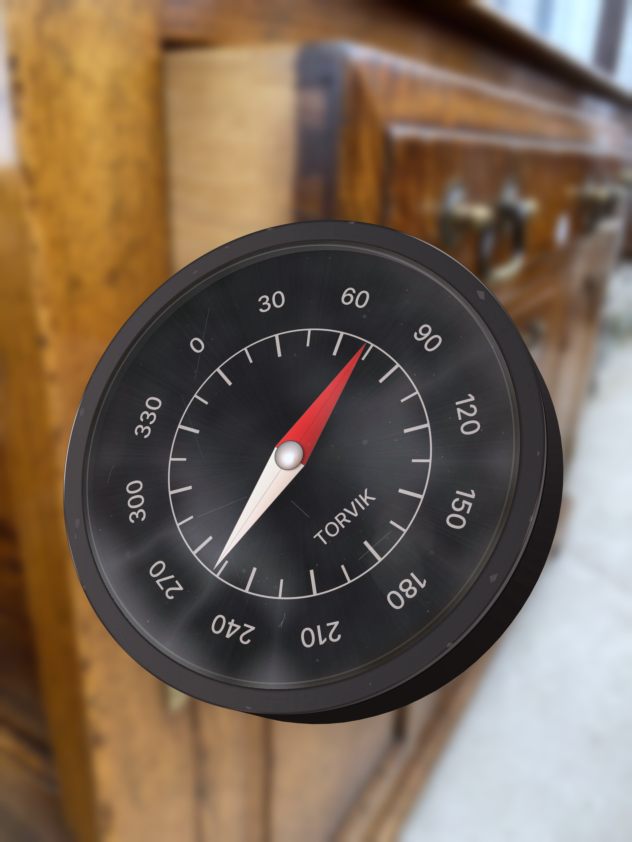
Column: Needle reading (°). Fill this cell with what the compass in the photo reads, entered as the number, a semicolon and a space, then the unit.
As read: 75; °
